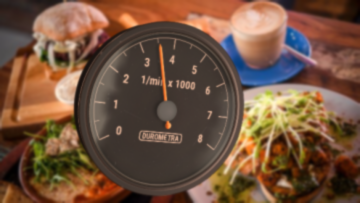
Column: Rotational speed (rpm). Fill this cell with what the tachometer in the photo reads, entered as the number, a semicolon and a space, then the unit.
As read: 3500; rpm
